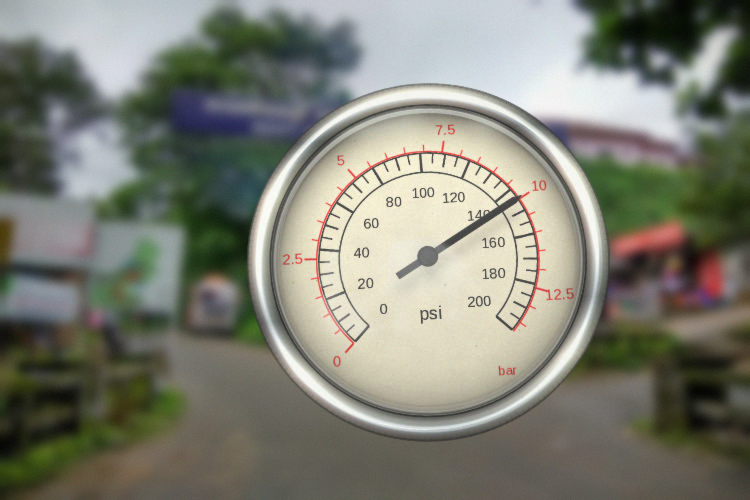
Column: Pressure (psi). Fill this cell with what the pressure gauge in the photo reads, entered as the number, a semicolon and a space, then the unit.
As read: 145; psi
